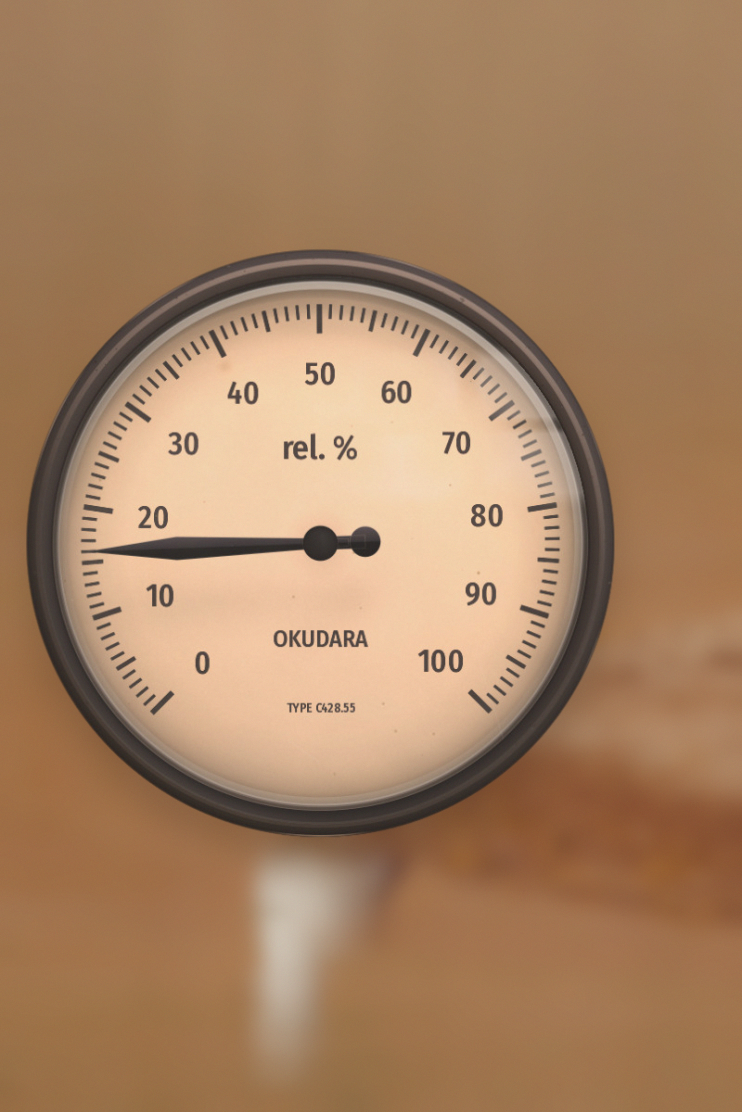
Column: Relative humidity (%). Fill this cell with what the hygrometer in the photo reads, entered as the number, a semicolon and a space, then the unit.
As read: 16; %
